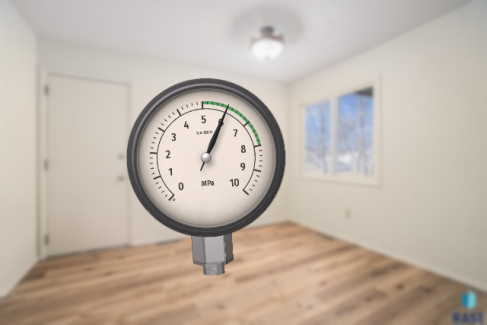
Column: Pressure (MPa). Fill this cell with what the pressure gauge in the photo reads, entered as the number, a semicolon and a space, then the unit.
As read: 6; MPa
